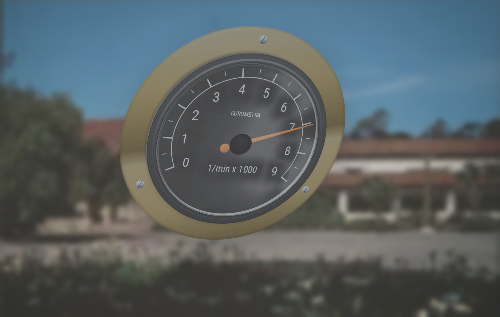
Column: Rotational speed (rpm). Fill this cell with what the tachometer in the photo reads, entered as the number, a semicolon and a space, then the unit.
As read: 7000; rpm
